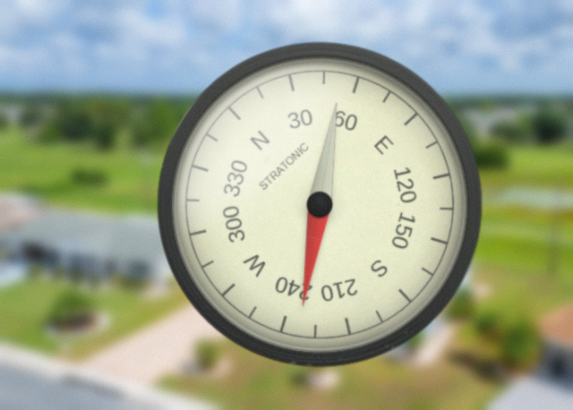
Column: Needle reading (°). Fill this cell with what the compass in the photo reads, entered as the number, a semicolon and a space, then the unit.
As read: 232.5; °
